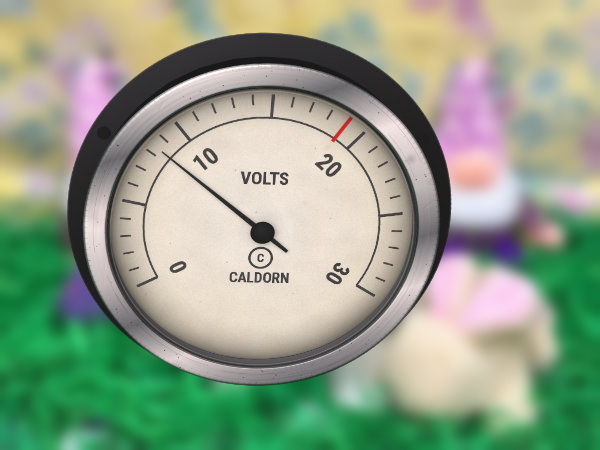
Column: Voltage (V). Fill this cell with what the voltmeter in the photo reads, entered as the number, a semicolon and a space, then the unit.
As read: 8.5; V
